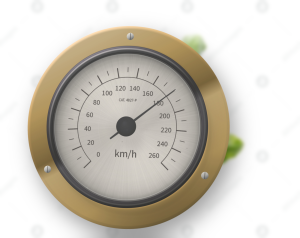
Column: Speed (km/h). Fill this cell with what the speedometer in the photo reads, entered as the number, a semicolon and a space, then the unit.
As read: 180; km/h
